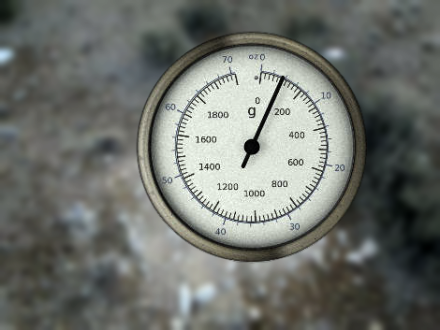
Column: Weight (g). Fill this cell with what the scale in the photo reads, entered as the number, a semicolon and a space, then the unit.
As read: 100; g
